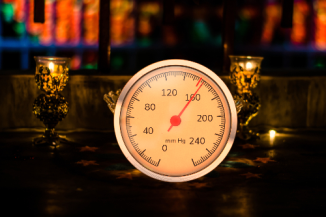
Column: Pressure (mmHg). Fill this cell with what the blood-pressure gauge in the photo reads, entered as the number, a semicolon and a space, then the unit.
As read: 160; mmHg
